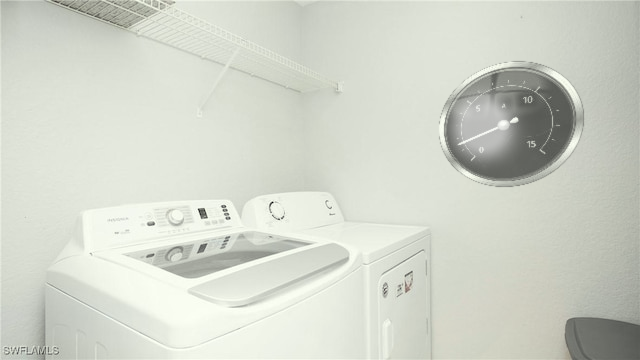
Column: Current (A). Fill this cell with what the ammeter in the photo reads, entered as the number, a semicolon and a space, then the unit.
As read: 1.5; A
